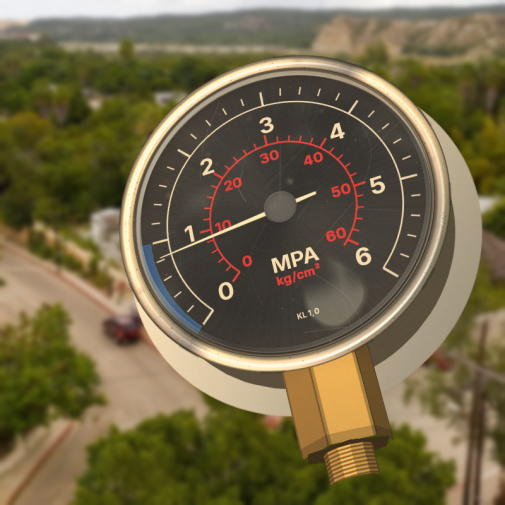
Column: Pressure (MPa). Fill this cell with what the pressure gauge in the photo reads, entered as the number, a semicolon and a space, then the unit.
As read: 0.8; MPa
